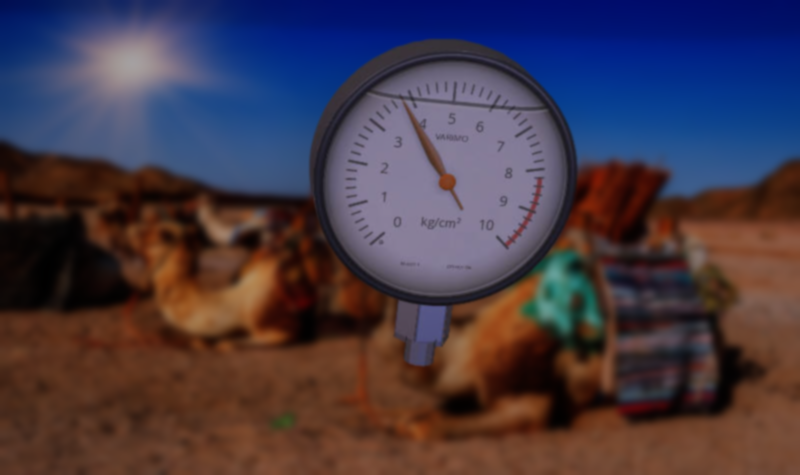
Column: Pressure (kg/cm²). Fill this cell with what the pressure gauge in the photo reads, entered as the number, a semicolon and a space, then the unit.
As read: 3.8; kg/cm²
